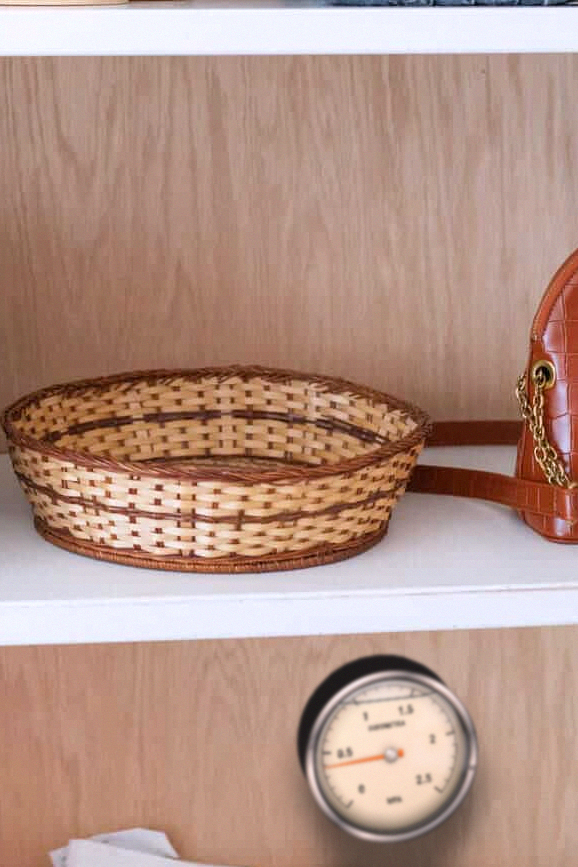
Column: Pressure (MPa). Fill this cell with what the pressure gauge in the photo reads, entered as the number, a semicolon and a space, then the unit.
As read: 0.4; MPa
